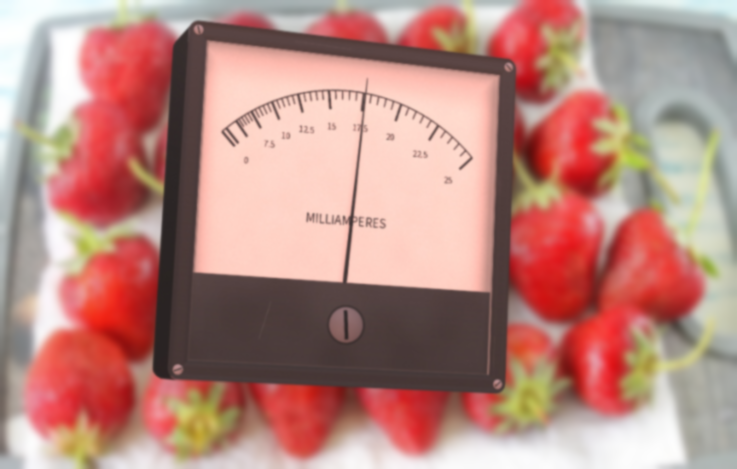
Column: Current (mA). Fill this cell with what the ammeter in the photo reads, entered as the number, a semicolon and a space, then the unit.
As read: 17.5; mA
